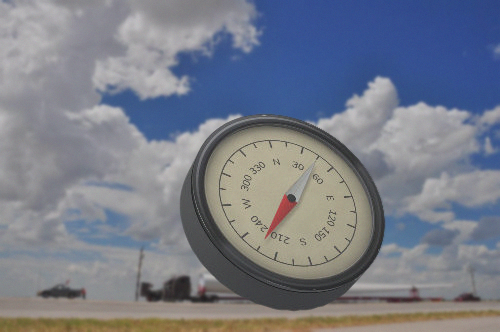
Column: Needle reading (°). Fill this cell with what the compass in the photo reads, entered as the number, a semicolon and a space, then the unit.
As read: 225; °
